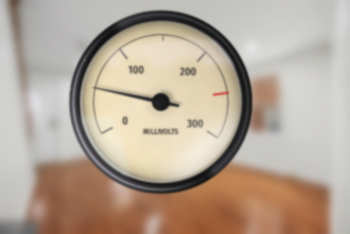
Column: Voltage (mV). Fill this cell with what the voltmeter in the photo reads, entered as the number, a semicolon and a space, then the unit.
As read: 50; mV
